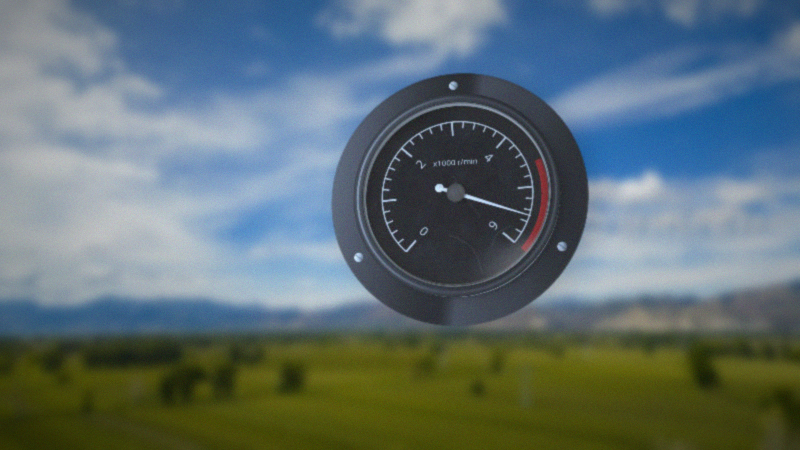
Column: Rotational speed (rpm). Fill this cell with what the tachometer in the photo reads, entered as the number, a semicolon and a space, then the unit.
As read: 5500; rpm
